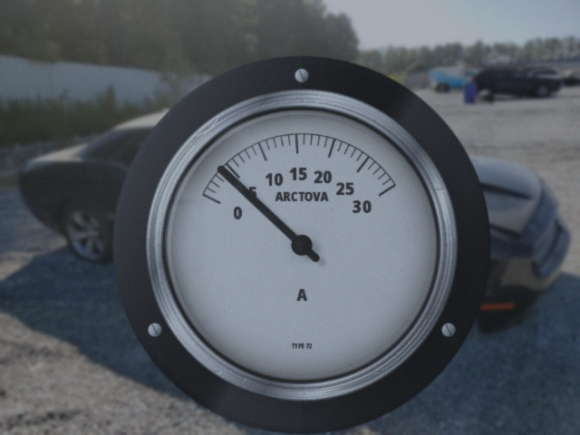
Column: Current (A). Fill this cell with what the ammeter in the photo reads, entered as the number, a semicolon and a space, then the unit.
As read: 4; A
